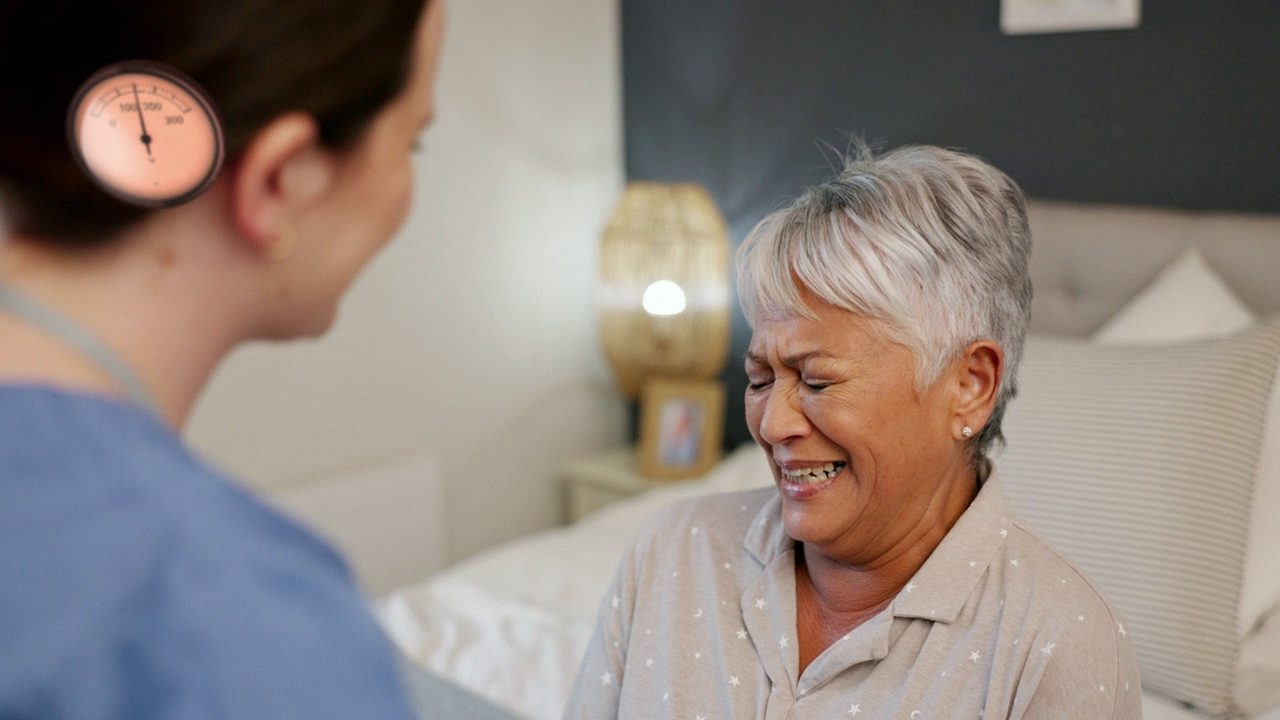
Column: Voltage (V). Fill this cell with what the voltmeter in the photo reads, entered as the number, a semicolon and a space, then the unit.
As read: 150; V
